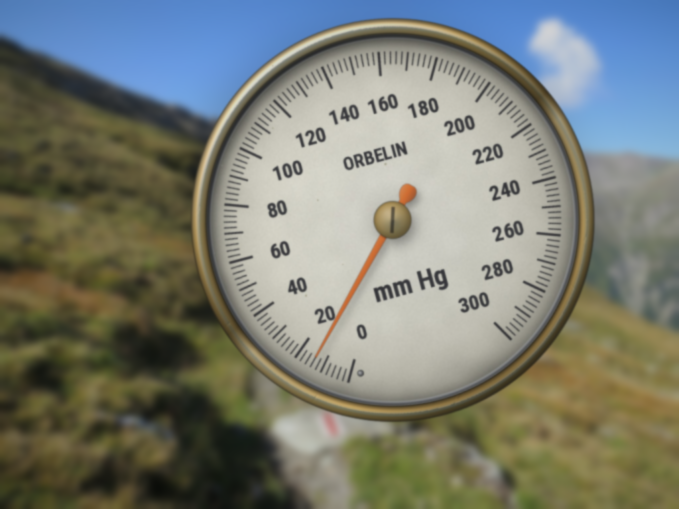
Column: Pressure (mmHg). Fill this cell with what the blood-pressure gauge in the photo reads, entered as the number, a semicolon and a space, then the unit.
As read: 14; mmHg
